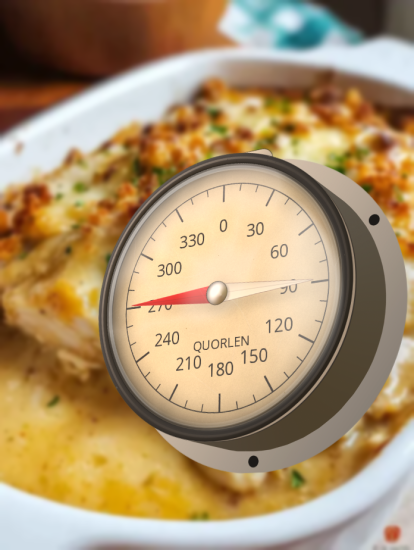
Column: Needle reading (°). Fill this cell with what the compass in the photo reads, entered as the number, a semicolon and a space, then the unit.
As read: 270; °
